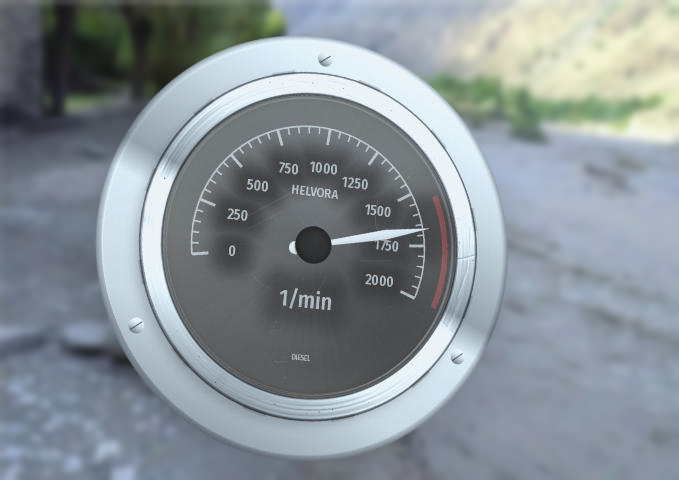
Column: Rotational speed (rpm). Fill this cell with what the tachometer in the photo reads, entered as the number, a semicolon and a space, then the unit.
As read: 1675; rpm
